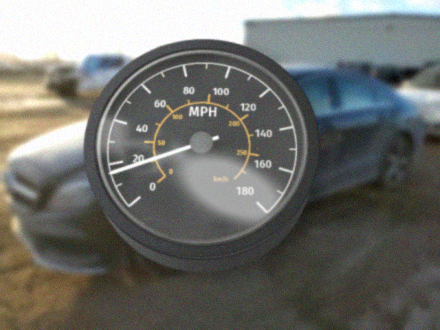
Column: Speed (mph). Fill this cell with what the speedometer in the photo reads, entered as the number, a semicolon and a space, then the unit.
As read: 15; mph
